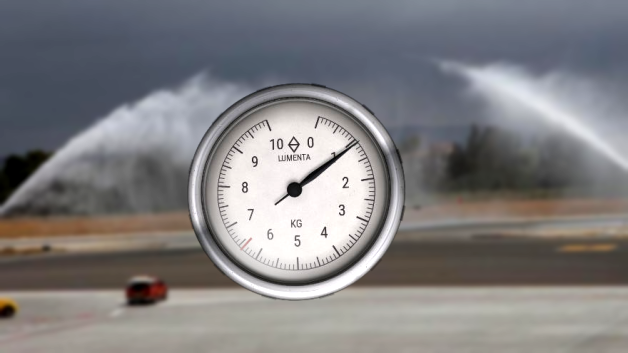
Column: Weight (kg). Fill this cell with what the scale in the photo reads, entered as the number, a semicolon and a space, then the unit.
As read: 1.1; kg
